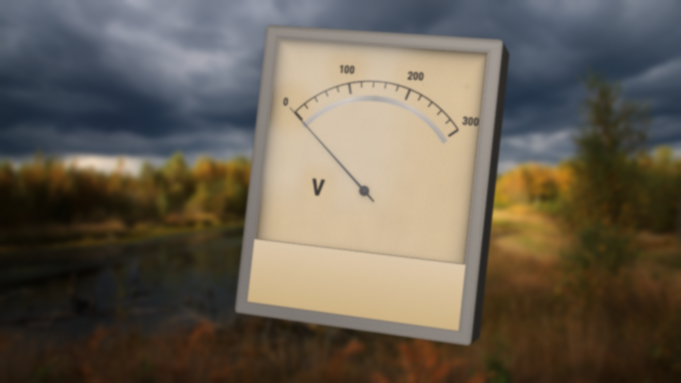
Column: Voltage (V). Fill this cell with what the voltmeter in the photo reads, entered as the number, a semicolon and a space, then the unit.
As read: 0; V
